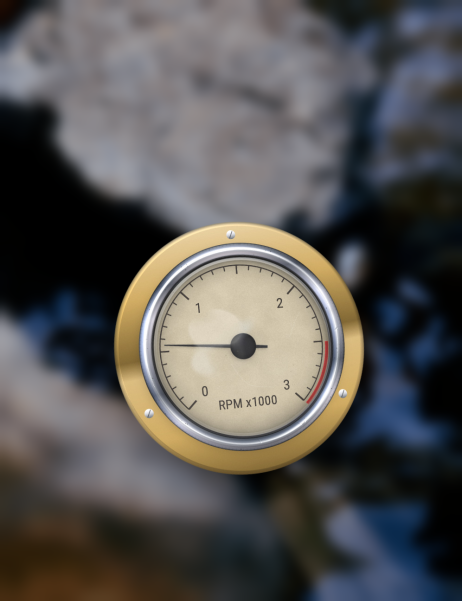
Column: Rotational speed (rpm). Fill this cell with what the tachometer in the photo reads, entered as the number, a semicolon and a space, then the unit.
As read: 550; rpm
